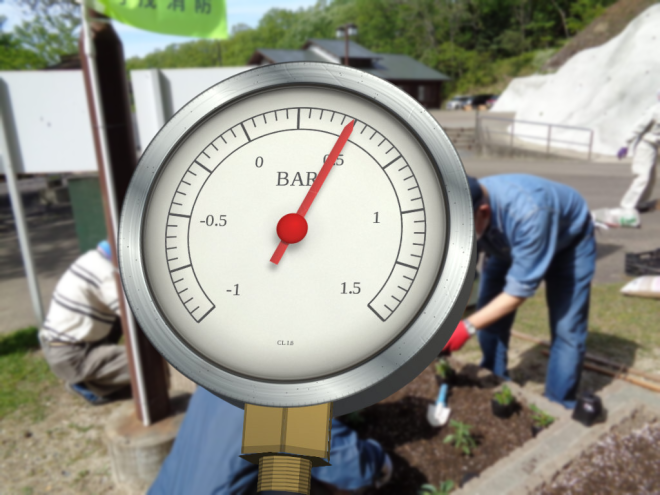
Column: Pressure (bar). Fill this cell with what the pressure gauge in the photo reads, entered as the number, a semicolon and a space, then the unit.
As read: 0.5; bar
